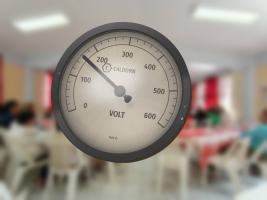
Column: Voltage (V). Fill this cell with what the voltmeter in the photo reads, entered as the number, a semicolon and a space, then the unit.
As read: 160; V
